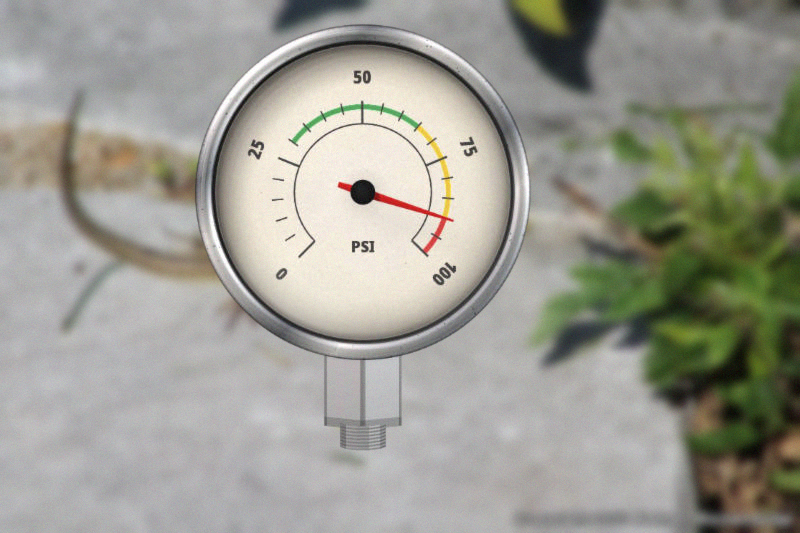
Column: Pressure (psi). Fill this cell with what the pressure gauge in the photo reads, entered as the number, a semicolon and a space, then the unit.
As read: 90; psi
